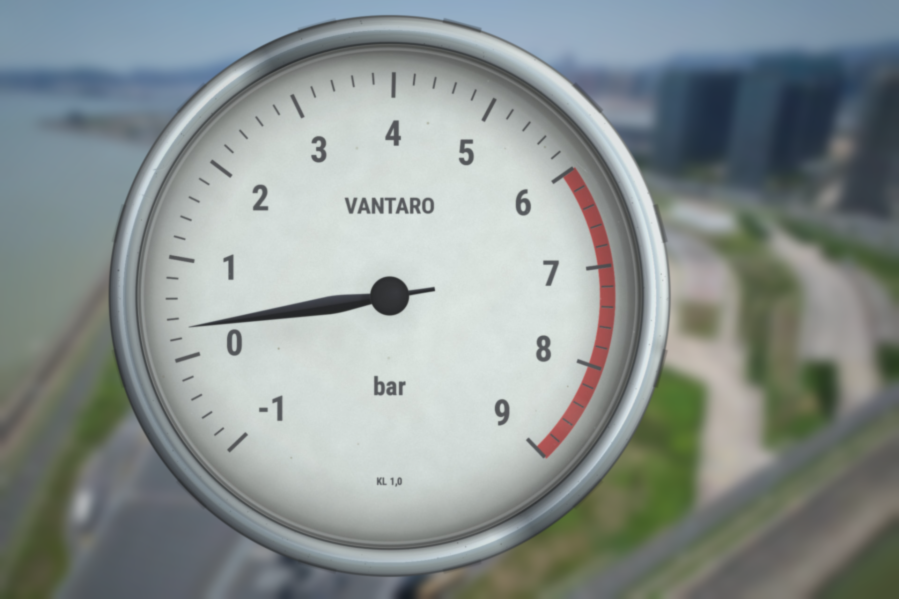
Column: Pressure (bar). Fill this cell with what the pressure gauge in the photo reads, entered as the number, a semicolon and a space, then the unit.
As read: 0.3; bar
